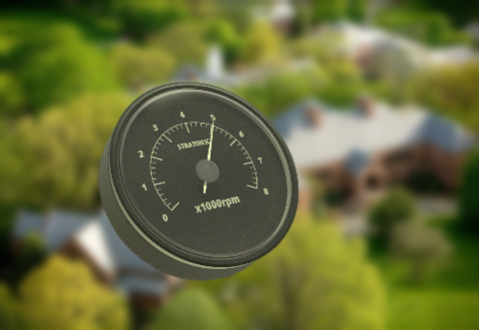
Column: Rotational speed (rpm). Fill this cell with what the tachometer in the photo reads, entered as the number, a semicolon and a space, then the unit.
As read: 5000; rpm
